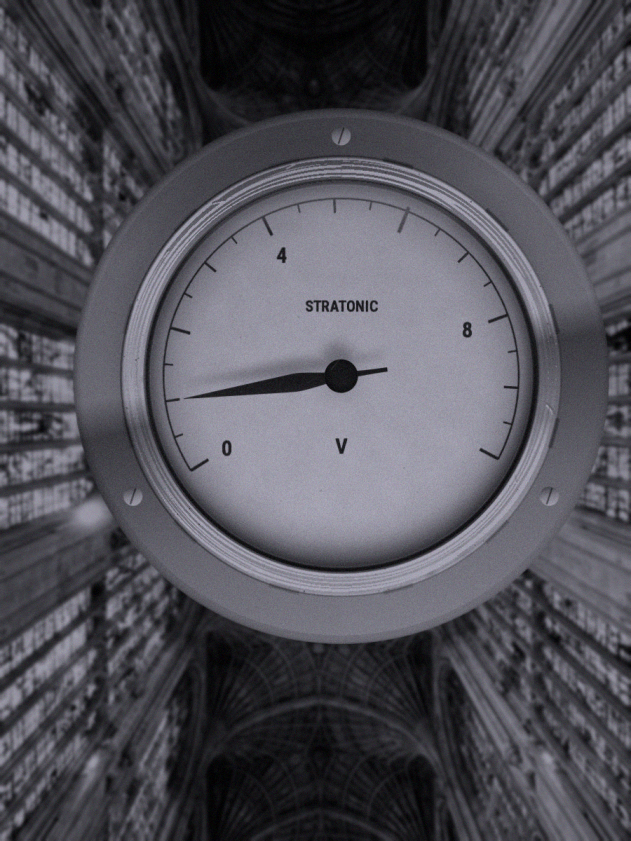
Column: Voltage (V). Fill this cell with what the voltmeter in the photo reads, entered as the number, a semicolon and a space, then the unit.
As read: 1; V
